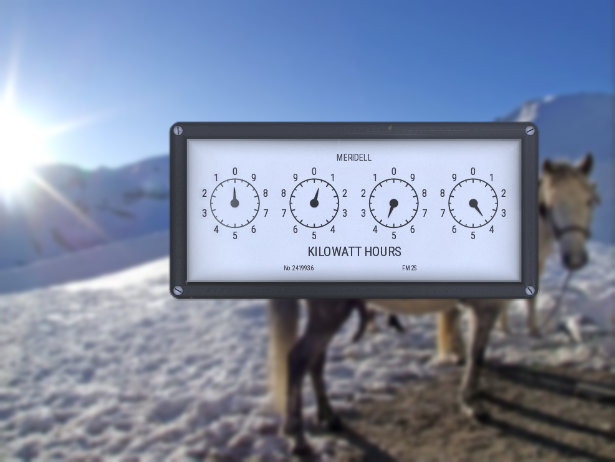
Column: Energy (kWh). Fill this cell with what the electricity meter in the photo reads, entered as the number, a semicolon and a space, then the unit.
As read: 44; kWh
